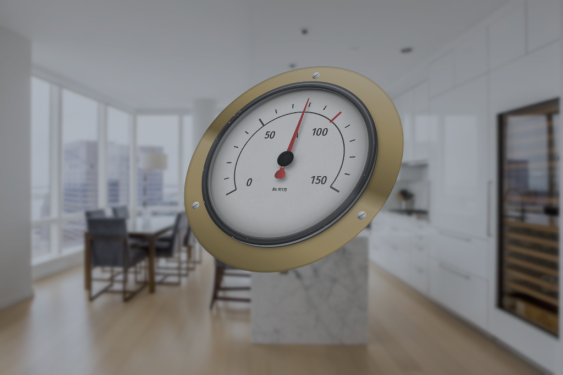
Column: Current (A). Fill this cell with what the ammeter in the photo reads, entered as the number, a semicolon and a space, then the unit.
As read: 80; A
